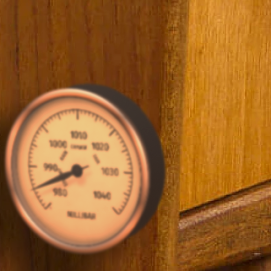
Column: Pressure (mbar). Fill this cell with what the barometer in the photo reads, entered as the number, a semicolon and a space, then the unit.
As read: 985; mbar
